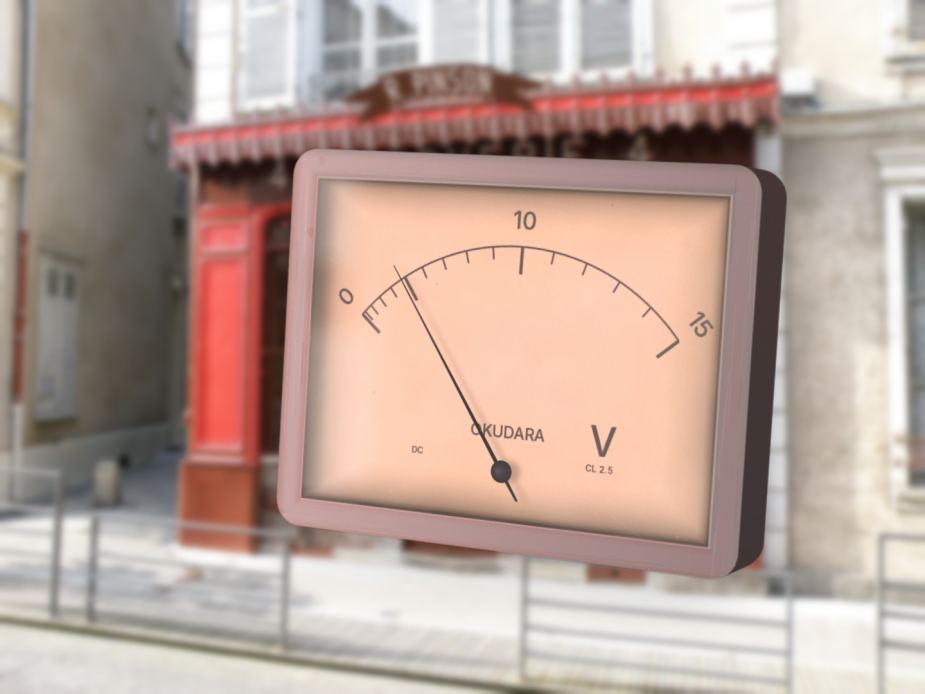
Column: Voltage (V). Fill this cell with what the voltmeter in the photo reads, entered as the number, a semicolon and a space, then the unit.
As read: 5; V
